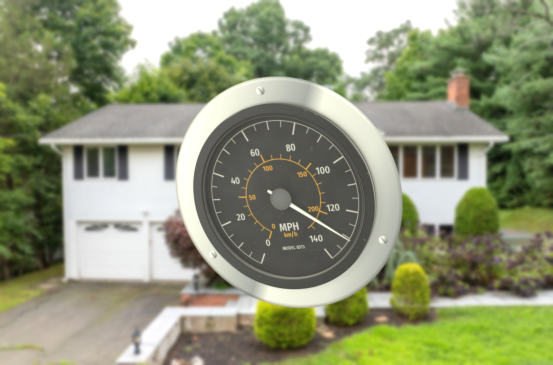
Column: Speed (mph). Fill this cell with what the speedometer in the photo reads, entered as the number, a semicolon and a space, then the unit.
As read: 130; mph
